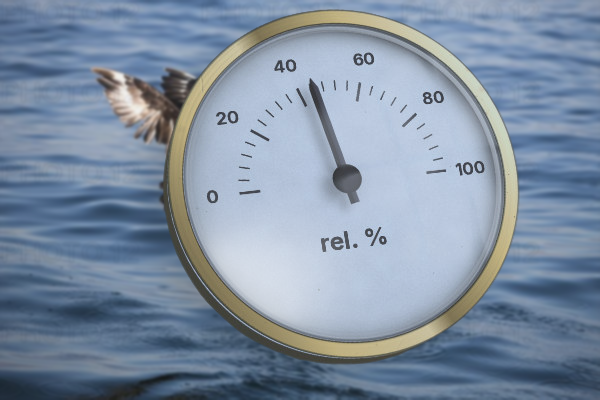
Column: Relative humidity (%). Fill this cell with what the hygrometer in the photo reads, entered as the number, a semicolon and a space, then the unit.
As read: 44; %
